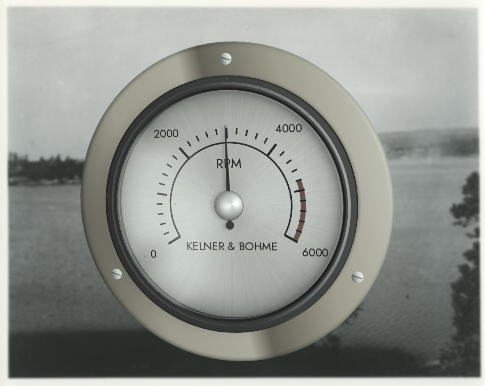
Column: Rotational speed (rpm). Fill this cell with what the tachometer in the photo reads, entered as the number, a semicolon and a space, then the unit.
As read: 3000; rpm
